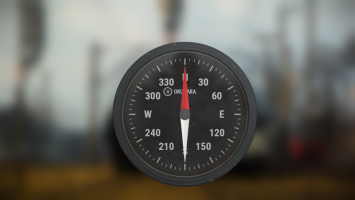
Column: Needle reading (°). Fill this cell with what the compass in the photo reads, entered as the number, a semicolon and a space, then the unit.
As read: 0; °
